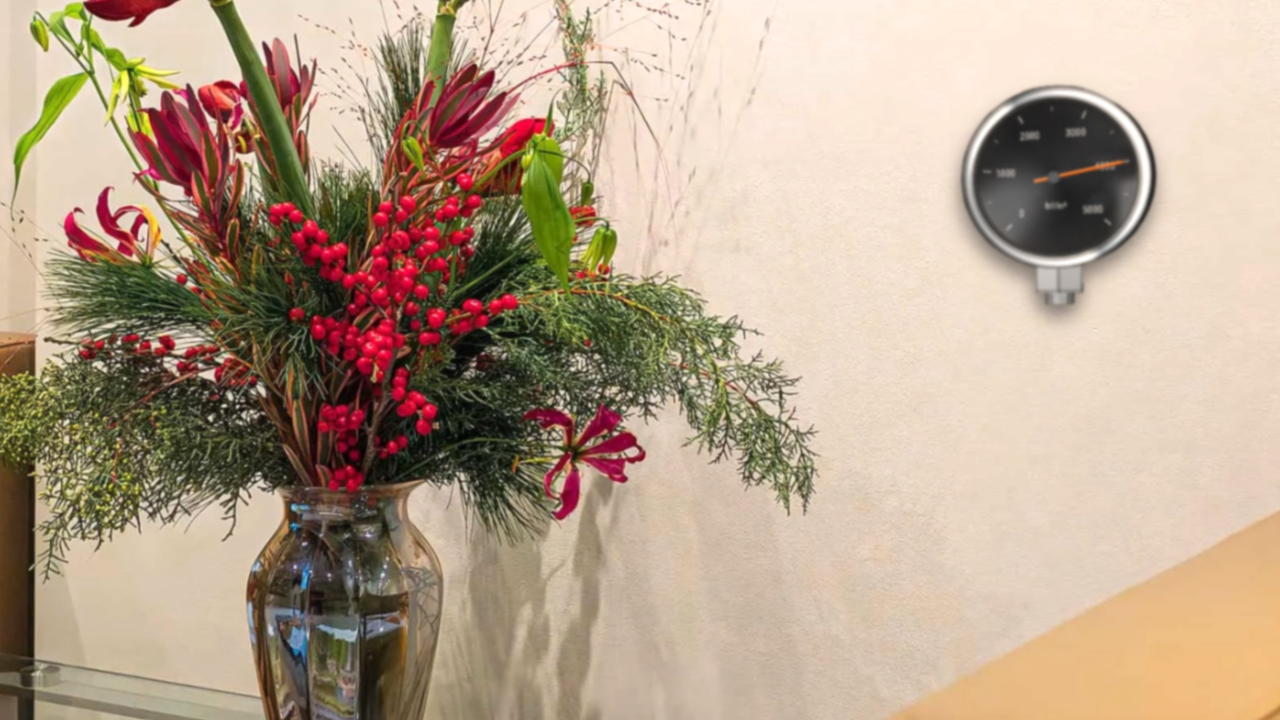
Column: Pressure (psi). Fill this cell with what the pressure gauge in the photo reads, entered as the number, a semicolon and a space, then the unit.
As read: 4000; psi
